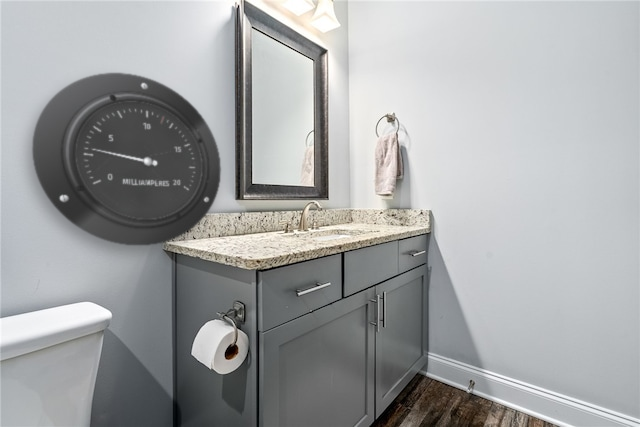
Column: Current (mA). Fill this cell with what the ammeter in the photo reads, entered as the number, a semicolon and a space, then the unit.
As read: 3; mA
